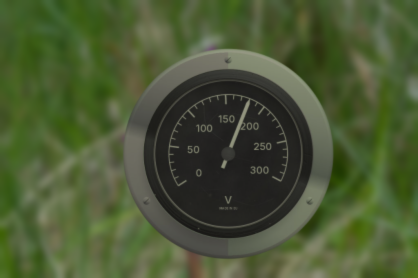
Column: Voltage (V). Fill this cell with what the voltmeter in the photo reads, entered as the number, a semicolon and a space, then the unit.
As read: 180; V
